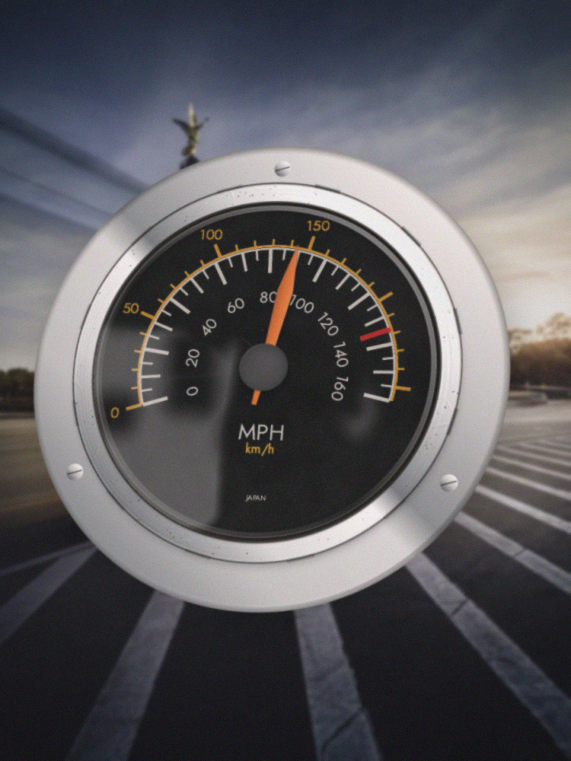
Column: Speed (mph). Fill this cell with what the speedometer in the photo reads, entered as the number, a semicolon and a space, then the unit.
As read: 90; mph
